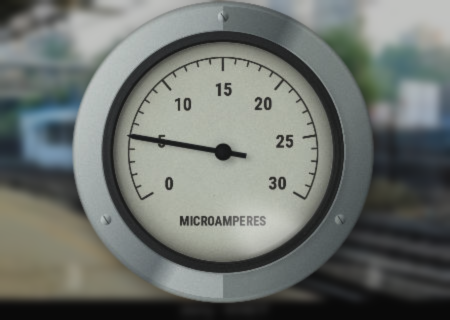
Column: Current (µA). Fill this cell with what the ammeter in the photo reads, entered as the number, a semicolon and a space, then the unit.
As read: 5; µA
